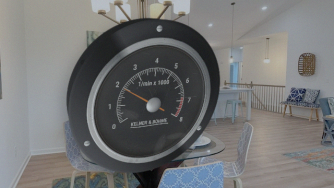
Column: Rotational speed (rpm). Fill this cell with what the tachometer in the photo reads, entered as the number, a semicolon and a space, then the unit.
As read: 2000; rpm
